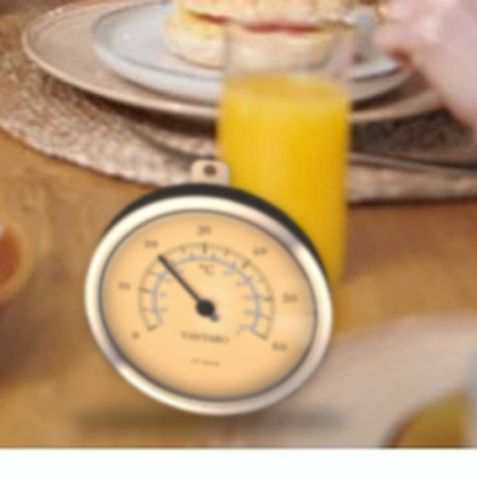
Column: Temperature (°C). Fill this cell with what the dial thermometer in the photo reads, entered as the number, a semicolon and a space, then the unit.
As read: 20; °C
